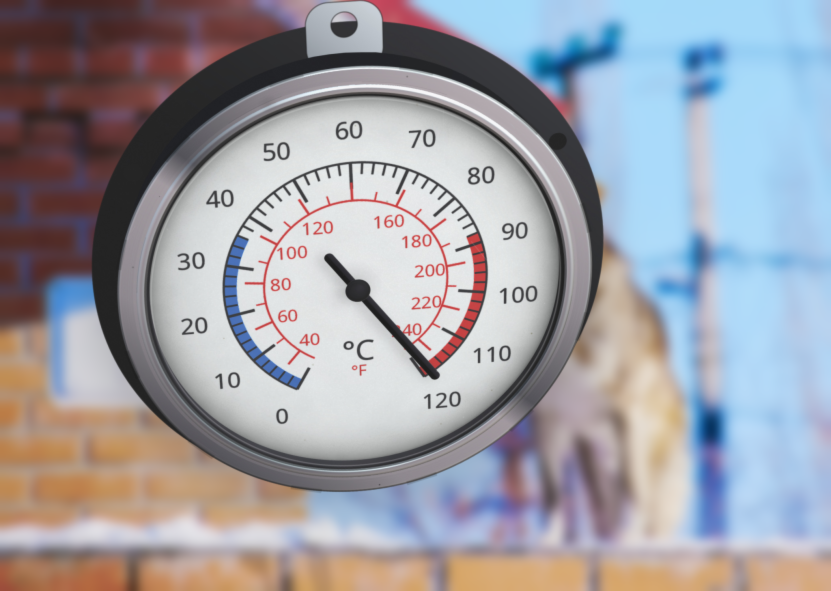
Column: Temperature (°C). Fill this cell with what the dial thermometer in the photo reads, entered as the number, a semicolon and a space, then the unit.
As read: 118; °C
